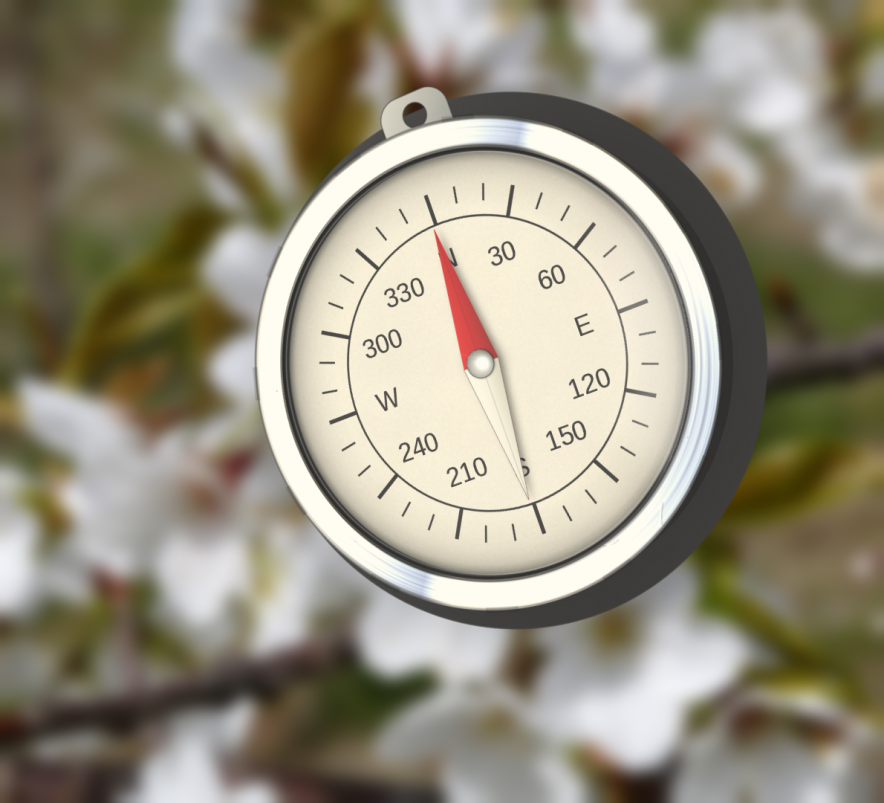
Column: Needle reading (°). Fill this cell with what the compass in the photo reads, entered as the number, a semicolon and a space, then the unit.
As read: 0; °
